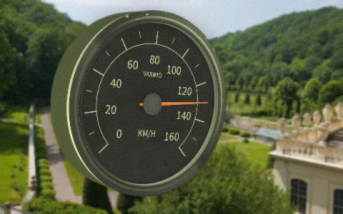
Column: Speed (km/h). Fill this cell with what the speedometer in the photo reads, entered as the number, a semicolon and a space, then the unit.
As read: 130; km/h
